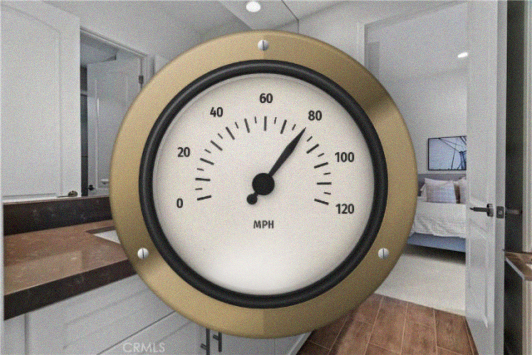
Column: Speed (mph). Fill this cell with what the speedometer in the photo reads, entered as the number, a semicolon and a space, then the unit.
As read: 80; mph
